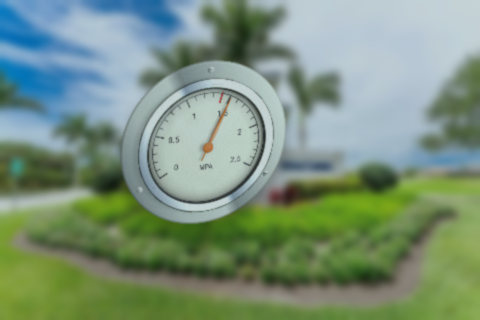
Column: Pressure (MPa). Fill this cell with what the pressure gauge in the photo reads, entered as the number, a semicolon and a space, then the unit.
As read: 1.5; MPa
